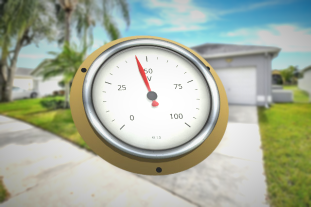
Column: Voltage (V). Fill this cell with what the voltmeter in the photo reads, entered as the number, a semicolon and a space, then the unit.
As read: 45; V
